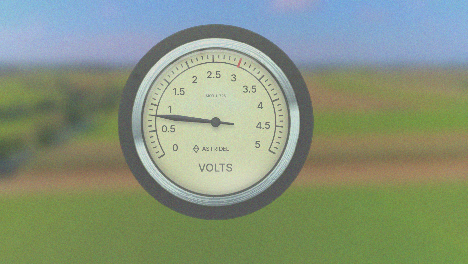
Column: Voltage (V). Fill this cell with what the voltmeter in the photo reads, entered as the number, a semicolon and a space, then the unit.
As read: 0.8; V
